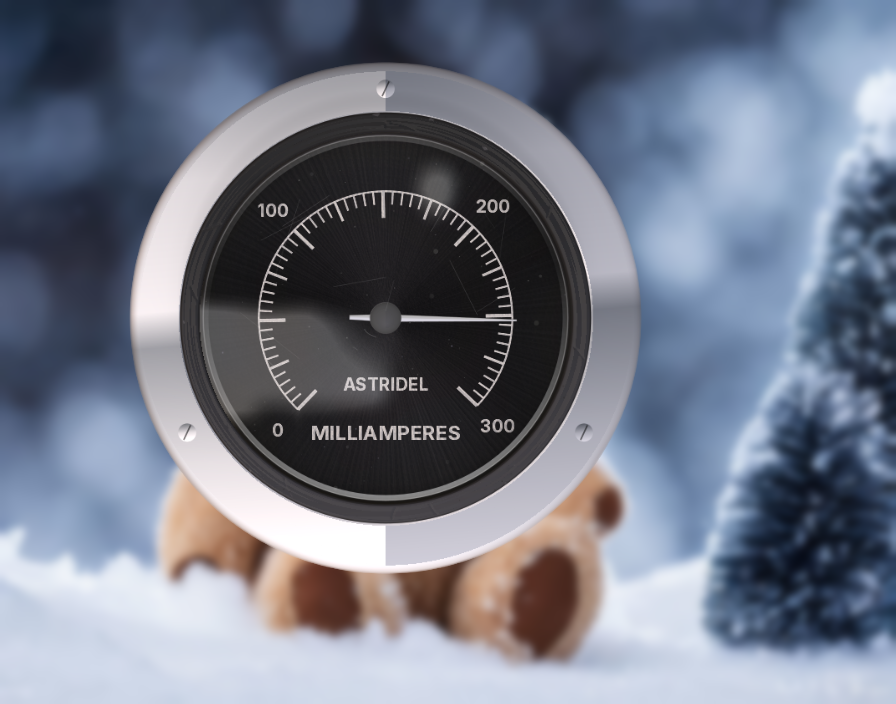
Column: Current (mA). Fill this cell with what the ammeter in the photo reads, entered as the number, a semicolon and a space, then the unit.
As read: 252.5; mA
